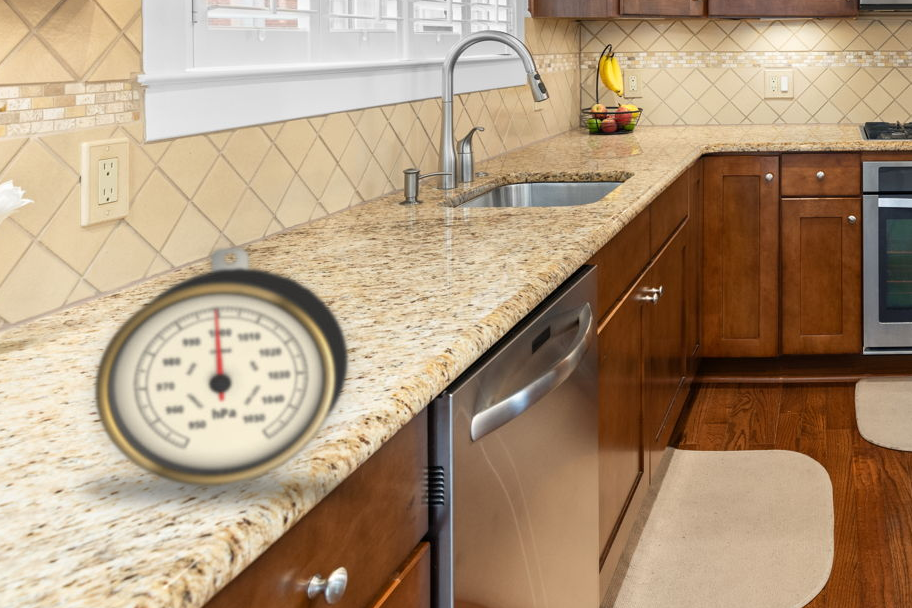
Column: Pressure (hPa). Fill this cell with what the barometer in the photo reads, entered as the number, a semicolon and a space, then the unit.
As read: 1000; hPa
